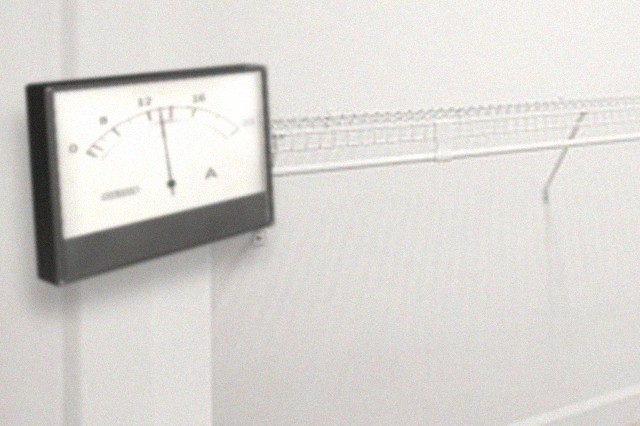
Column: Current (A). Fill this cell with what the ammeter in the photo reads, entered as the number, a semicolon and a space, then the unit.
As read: 13; A
